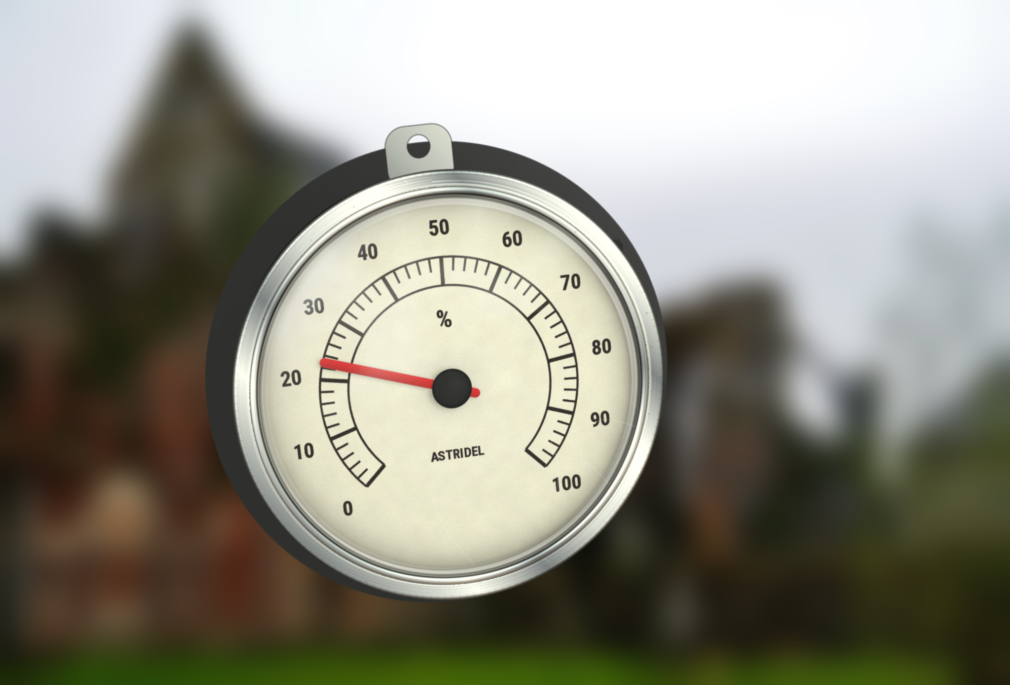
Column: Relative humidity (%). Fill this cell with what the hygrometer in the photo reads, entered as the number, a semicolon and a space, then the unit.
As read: 23; %
